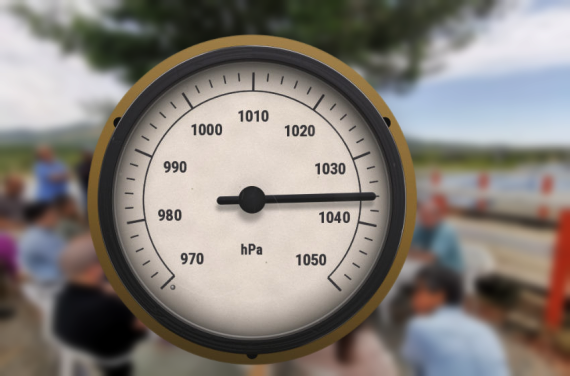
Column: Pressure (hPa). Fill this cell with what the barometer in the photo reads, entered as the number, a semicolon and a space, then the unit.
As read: 1036; hPa
